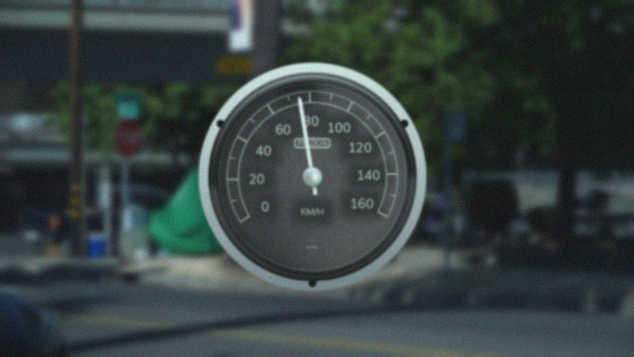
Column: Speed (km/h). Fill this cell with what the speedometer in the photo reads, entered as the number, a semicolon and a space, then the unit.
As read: 75; km/h
